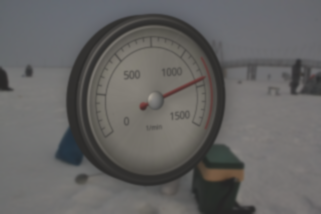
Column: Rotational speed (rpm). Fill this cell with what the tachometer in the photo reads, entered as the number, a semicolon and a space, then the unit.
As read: 1200; rpm
